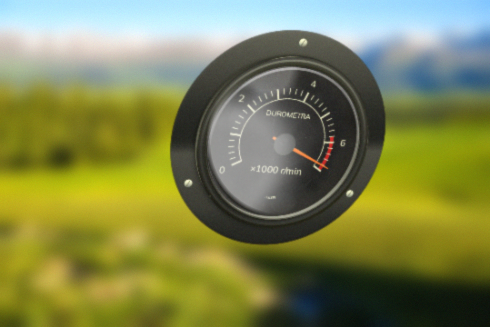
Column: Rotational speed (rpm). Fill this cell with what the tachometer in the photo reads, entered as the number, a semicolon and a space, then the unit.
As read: 6800; rpm
